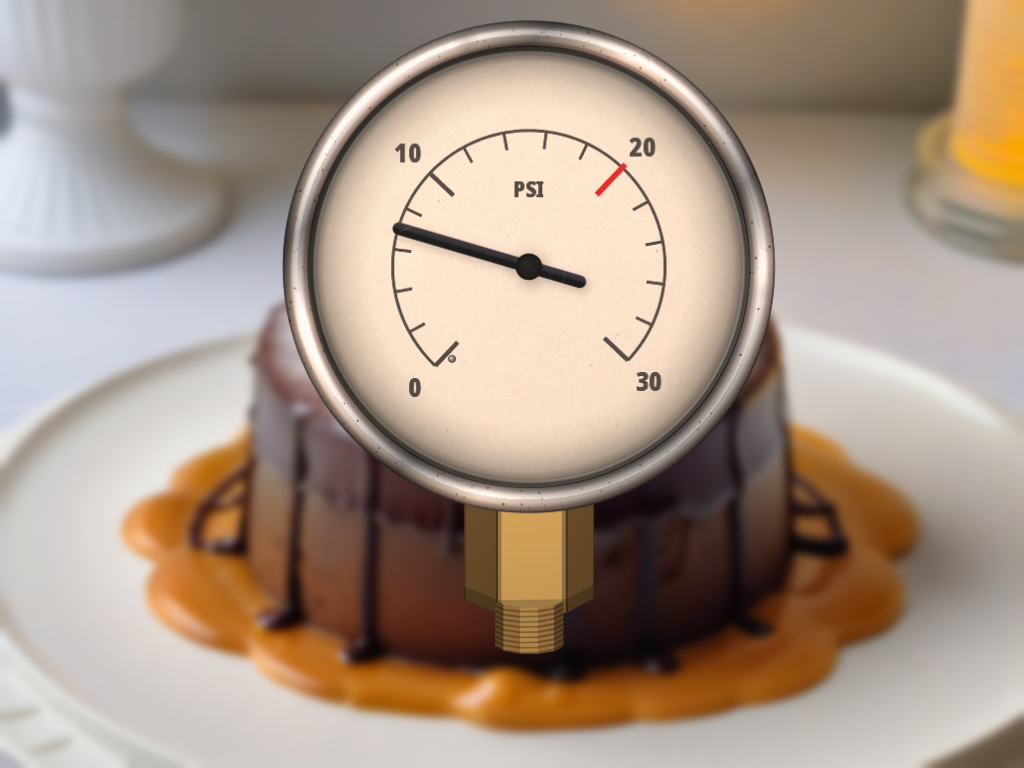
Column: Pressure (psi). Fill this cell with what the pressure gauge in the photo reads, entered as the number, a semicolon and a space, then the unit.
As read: 7; psi
